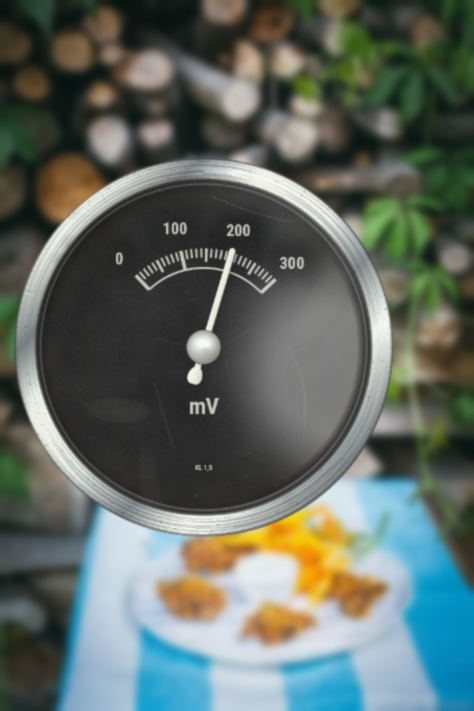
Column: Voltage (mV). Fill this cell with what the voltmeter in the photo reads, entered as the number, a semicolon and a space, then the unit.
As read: 200; mV
